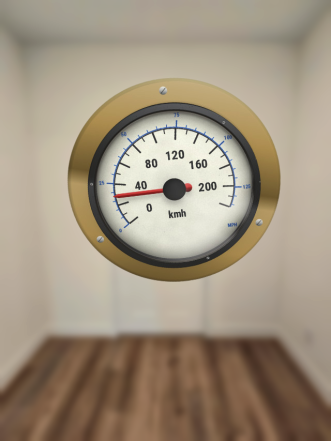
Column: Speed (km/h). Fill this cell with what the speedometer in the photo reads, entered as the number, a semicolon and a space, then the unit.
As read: 30; km/h
